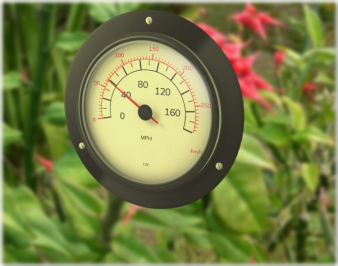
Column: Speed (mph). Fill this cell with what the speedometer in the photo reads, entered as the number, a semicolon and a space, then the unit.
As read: 40; mph
